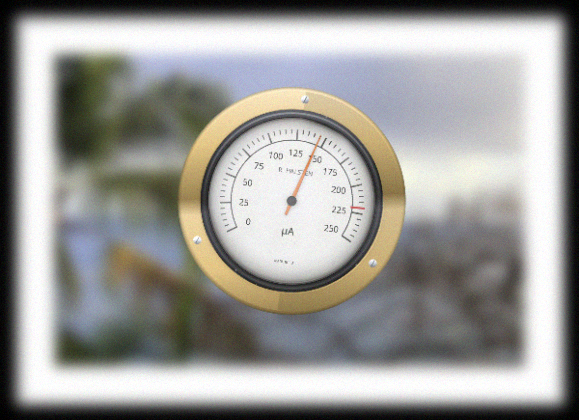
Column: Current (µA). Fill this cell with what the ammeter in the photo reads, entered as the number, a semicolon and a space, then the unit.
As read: 145; µA
